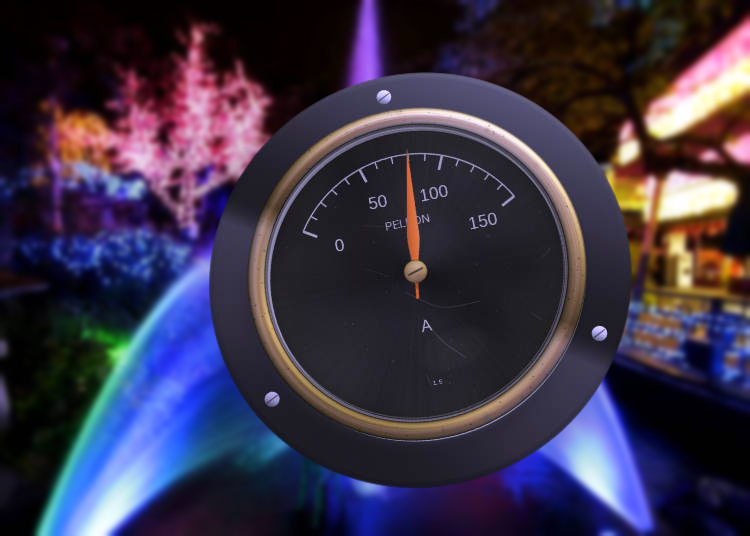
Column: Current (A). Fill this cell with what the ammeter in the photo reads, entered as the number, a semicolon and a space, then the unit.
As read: 80; A
